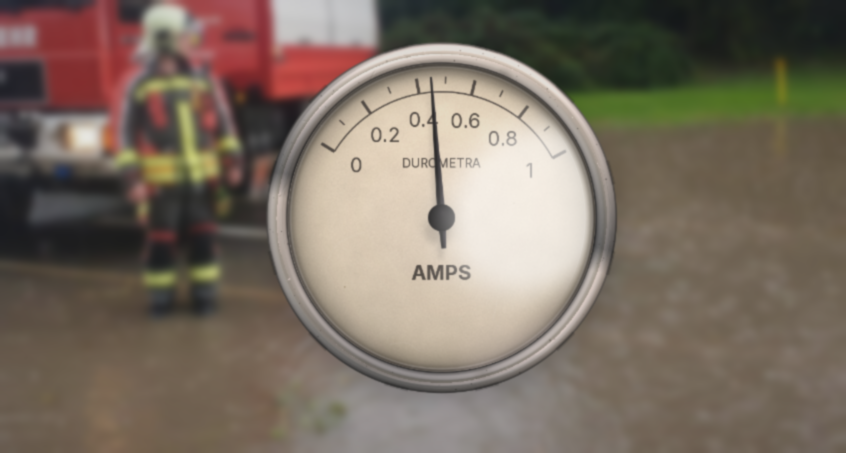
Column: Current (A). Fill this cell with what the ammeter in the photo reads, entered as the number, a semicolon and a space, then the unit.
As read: 0.45; A
